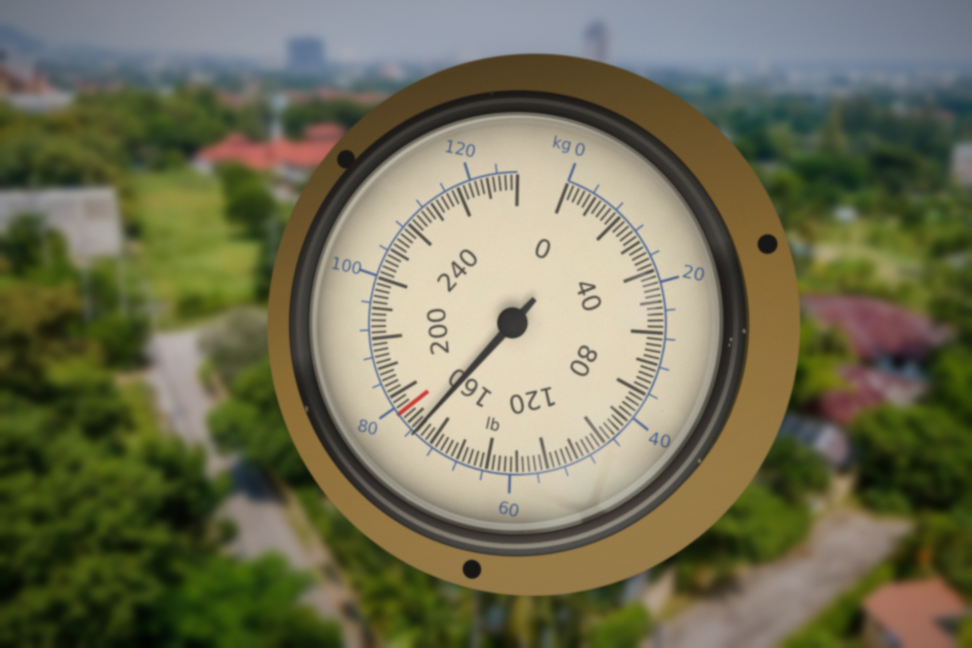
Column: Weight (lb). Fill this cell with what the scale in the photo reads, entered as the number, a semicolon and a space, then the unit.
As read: 166; lb
